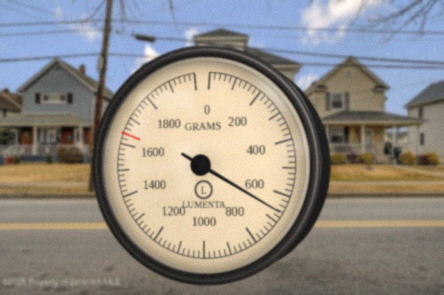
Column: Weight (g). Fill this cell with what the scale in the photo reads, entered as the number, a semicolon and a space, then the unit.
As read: 660; g
